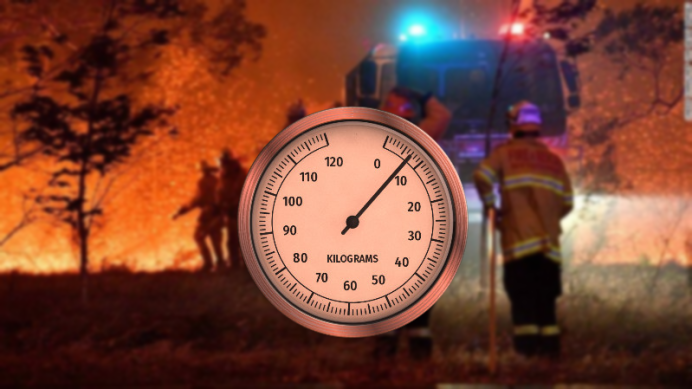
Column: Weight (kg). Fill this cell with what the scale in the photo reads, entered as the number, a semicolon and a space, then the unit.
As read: 7; kg
